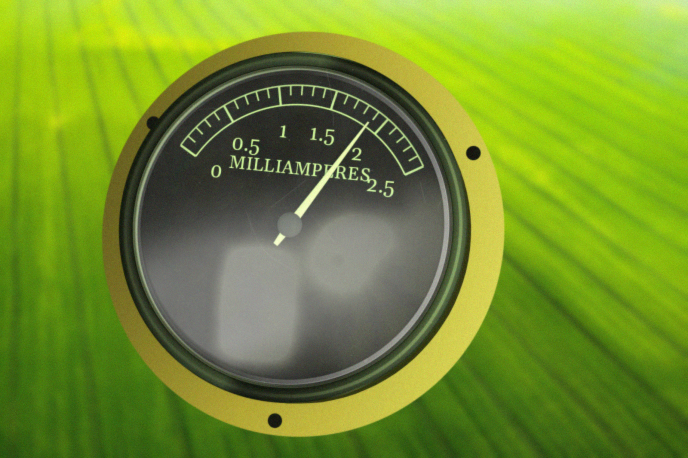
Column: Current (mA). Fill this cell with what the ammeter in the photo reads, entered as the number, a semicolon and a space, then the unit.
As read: 1.9; mA
